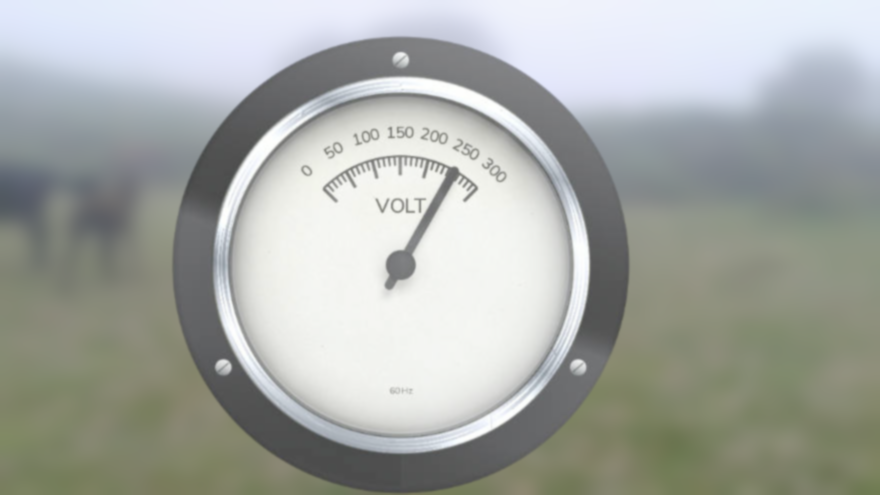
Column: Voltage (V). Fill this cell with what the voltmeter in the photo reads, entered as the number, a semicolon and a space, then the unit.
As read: 250; V
